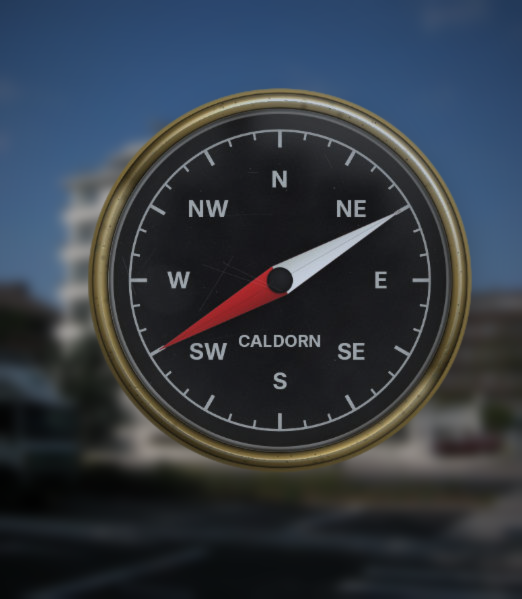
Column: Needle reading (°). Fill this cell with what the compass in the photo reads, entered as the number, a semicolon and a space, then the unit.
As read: 240; °
